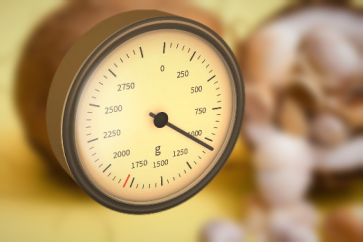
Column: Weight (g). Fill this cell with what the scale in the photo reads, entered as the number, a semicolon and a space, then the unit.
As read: 1050; g
